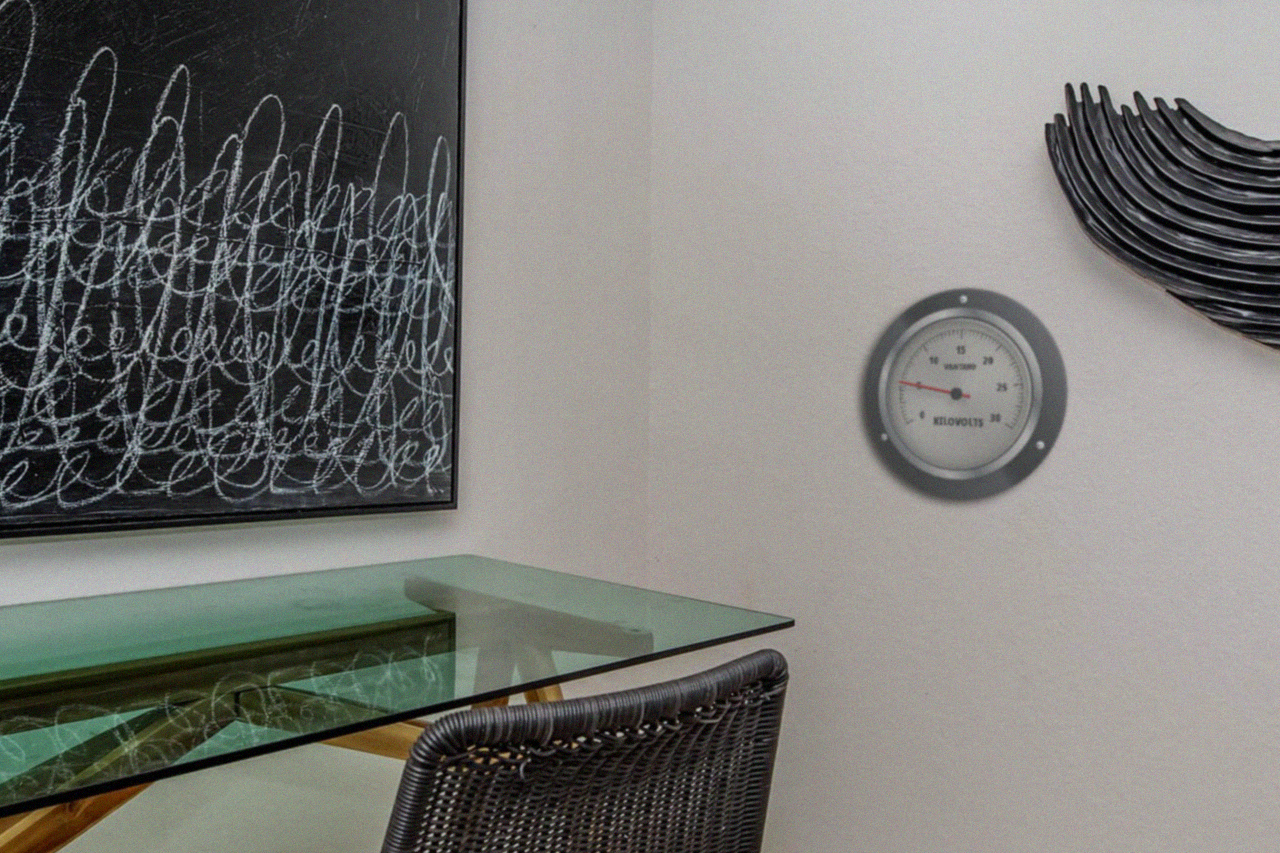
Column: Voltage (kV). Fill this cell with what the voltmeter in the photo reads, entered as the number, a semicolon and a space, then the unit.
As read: 5; kV
